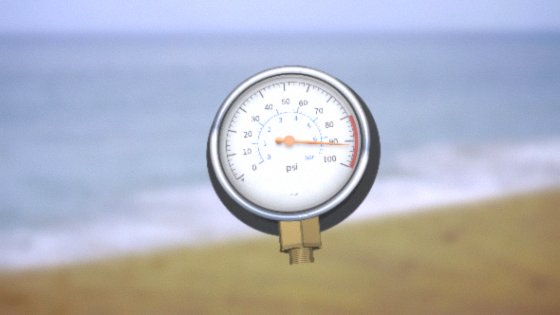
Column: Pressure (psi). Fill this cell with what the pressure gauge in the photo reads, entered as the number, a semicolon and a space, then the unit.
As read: 92; psi
